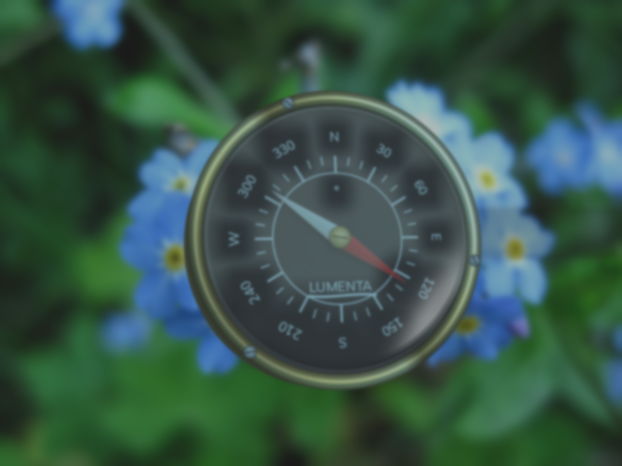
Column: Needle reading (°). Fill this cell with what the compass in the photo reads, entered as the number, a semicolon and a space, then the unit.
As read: 125; °
